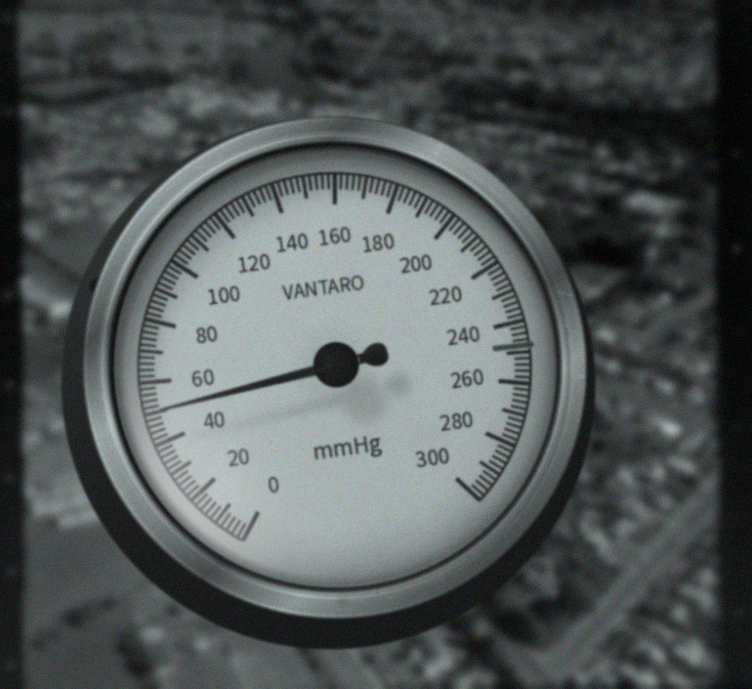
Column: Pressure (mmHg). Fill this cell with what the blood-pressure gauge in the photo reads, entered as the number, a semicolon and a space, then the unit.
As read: 50; mmHg
